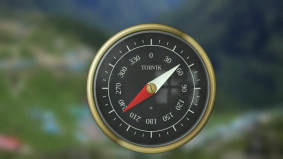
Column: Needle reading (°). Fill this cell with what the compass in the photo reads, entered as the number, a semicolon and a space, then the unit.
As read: 230; °
